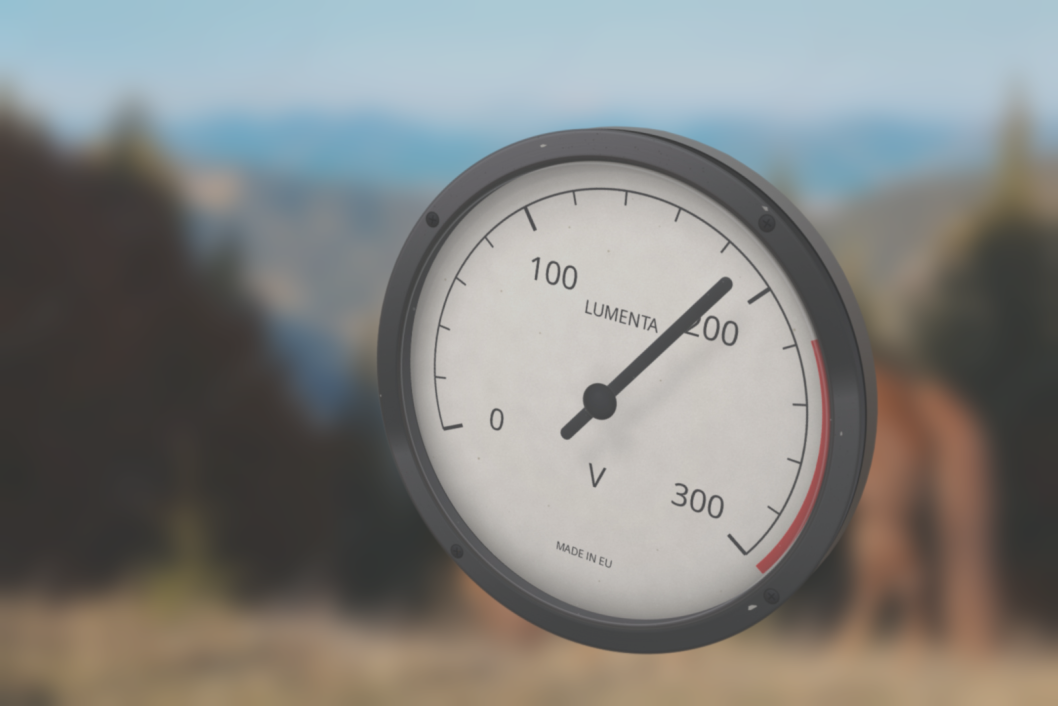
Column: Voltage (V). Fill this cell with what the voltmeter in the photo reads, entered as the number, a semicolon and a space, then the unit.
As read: 190; V
